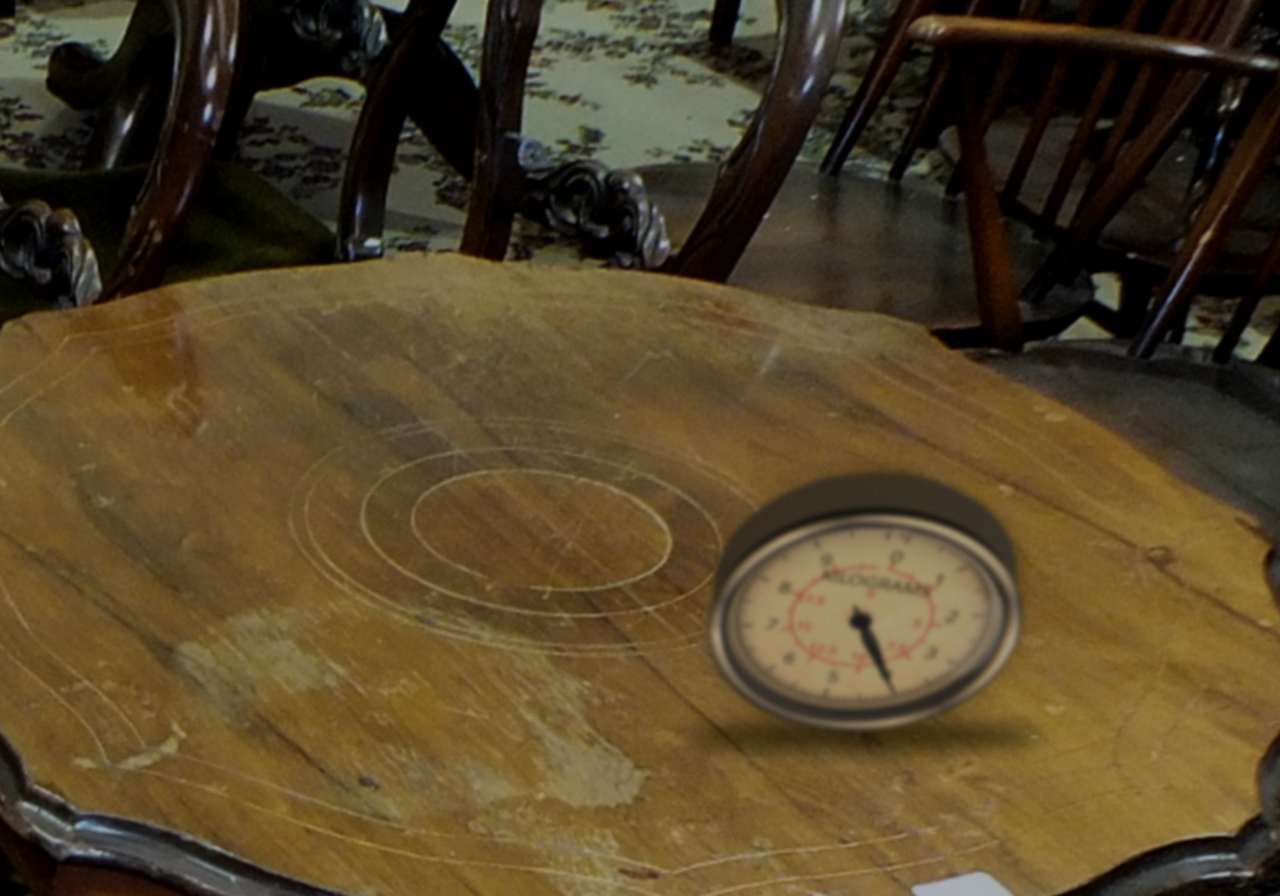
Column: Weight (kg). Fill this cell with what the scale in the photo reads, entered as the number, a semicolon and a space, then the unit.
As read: 4; kg
